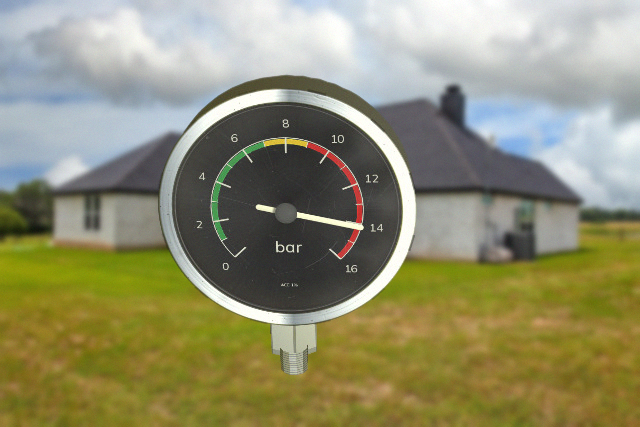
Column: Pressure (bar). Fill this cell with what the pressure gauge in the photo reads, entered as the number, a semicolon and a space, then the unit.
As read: 14; bar
